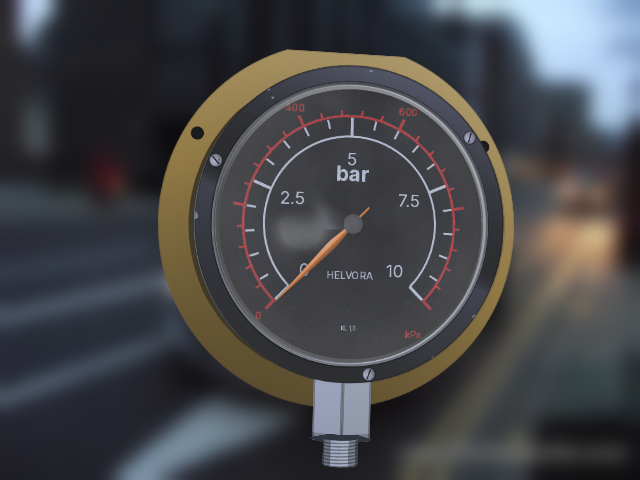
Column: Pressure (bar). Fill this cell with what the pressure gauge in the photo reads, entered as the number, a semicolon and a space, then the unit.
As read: 0; bar
